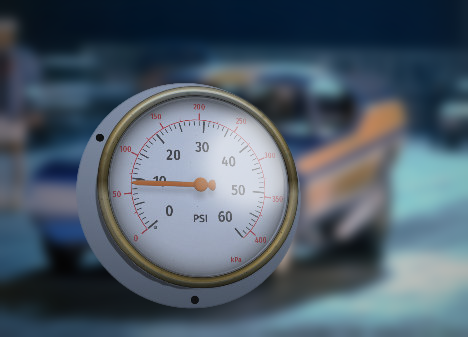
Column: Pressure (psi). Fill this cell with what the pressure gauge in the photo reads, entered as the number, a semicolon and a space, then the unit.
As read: 9; psi
